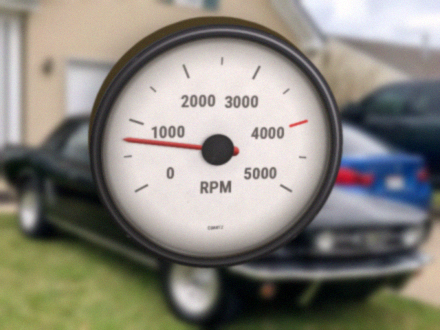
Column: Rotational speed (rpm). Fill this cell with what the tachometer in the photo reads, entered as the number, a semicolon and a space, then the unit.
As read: 750; rpm
